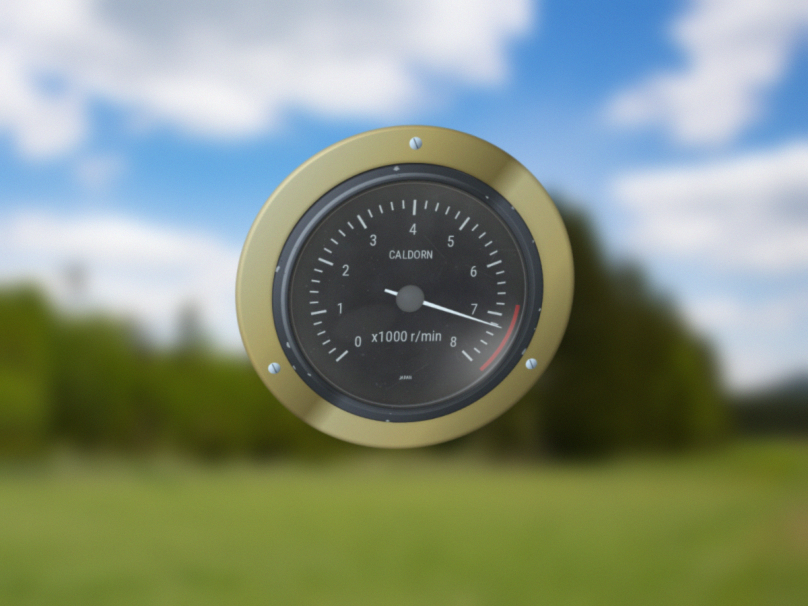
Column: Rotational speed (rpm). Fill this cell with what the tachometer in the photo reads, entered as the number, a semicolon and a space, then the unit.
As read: 7200; rpm
